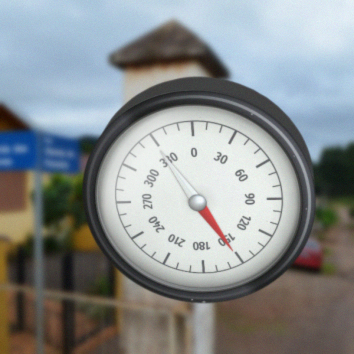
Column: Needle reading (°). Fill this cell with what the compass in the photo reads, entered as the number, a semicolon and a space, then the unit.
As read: 150; °
